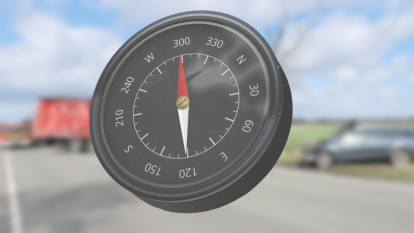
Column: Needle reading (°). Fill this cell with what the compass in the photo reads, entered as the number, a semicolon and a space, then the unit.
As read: 300; °
